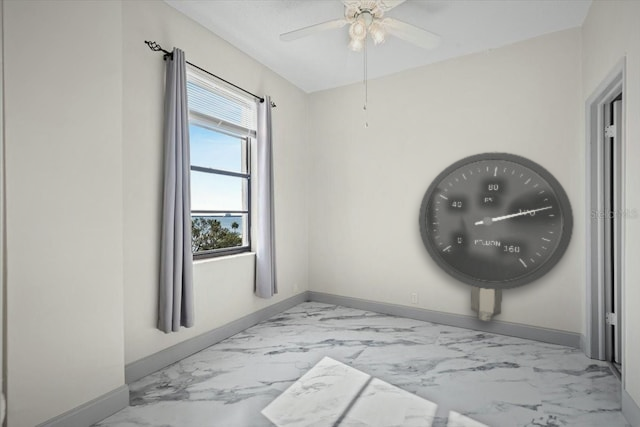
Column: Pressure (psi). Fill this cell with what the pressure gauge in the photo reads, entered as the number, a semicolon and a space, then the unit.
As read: 120; psi
